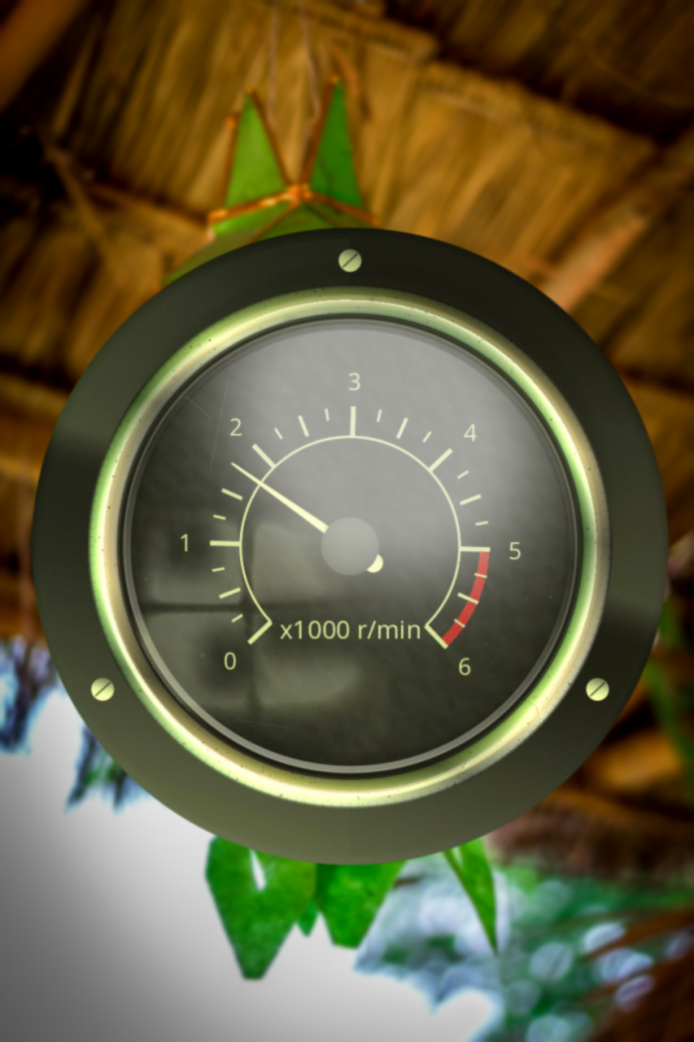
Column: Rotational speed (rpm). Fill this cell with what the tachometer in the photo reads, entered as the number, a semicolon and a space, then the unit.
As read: 1750; rpm
